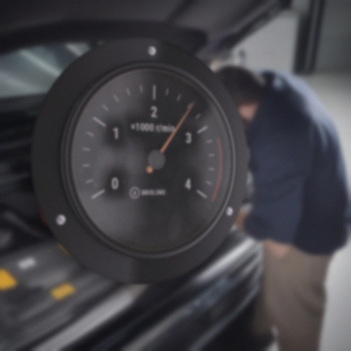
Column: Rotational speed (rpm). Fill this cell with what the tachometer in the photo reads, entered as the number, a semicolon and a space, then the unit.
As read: 2600; rpm
